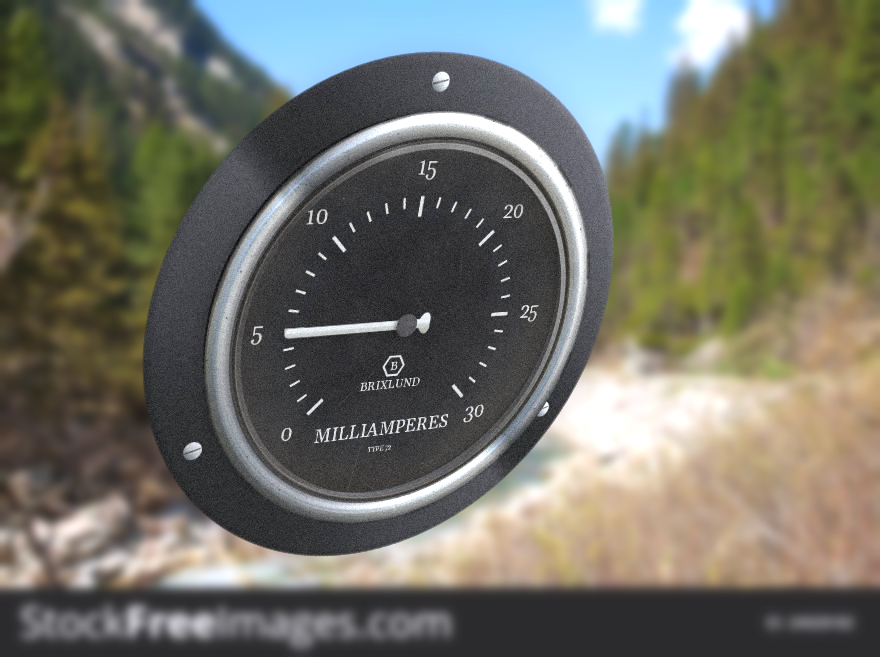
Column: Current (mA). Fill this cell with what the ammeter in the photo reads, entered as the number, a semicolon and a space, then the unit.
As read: 5; mA
